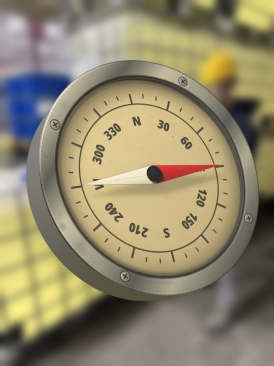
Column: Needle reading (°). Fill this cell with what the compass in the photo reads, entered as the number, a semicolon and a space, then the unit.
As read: 90; °
